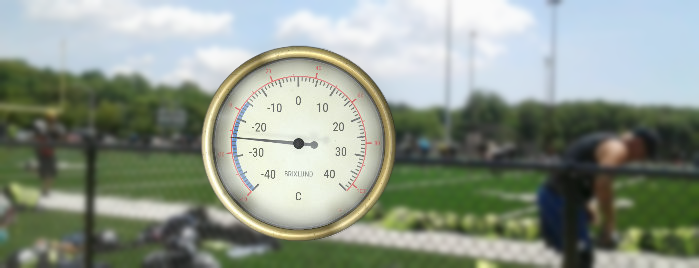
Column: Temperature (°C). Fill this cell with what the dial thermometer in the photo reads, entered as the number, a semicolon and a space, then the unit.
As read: -25; °C
